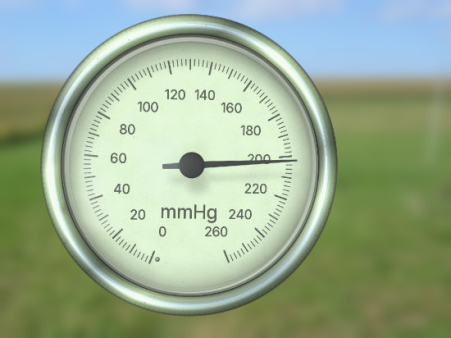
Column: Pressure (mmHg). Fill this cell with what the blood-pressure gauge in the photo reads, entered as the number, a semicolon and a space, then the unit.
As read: 202; mmHg
